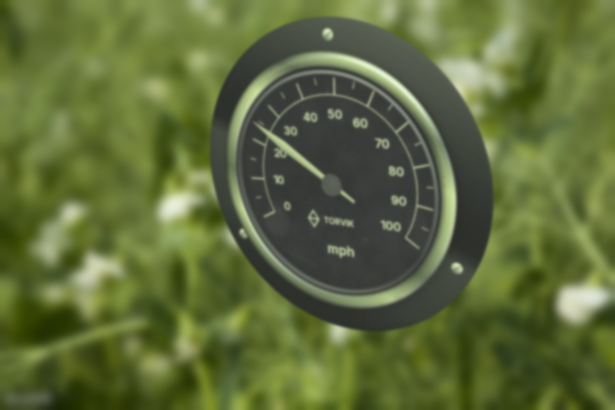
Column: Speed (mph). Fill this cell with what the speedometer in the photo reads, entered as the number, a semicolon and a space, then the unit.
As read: 25; mph
